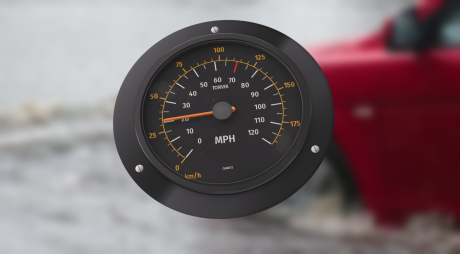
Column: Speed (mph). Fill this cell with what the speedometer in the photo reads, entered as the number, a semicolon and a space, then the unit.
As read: 20; mph
